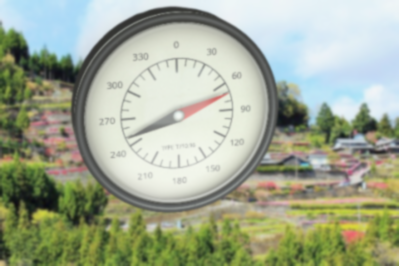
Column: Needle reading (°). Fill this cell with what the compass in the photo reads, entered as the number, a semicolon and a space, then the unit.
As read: 70; °
